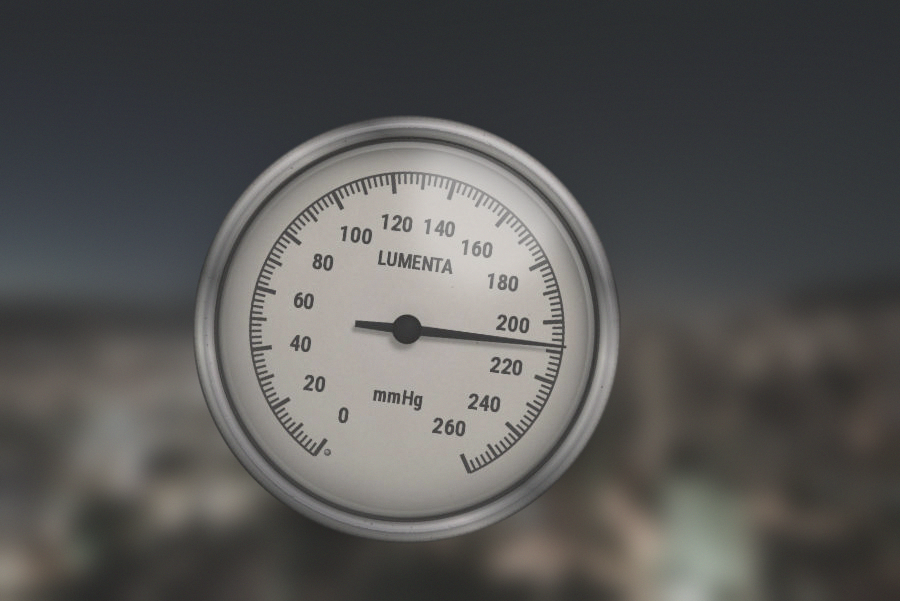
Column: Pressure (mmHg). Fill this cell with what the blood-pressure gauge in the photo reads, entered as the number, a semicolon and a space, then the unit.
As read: 208; mmHg
